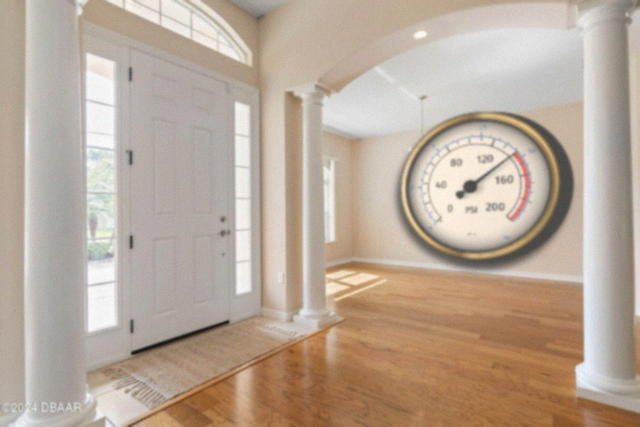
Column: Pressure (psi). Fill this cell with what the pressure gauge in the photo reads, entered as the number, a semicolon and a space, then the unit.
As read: 140; psi
